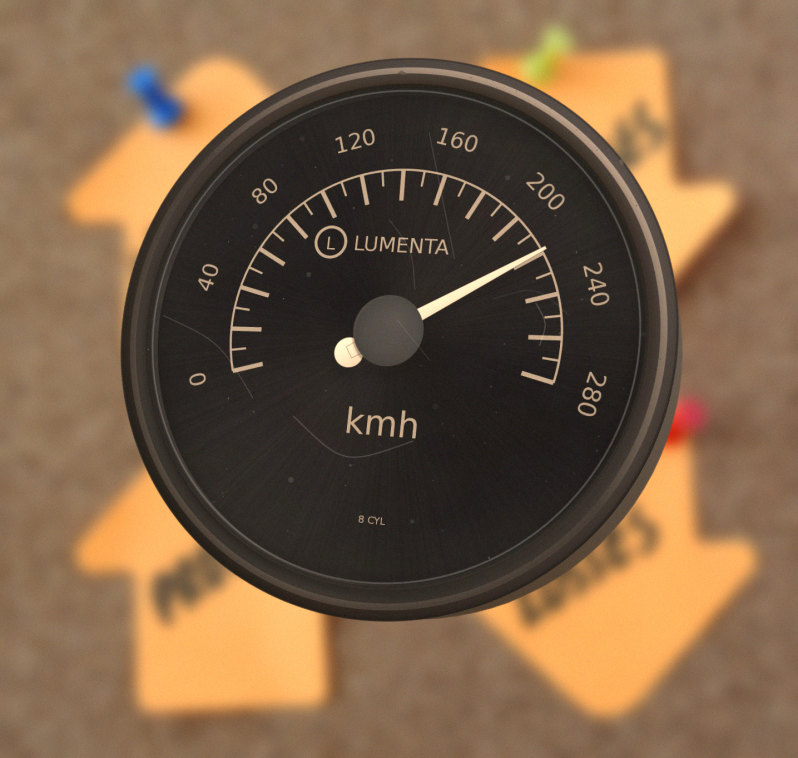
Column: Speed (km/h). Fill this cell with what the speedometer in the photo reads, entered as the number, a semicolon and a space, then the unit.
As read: 220; km/h
